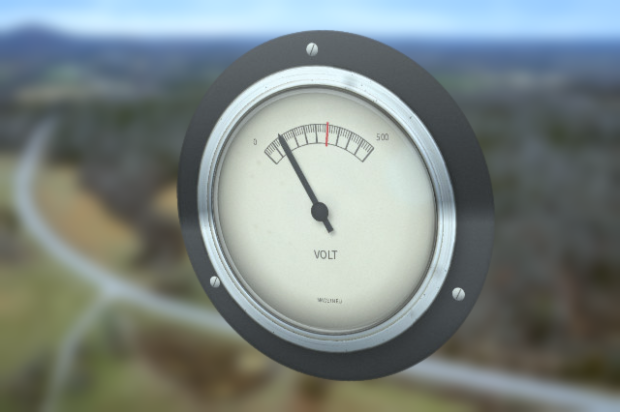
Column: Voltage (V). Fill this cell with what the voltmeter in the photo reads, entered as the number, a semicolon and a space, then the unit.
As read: 100; V
